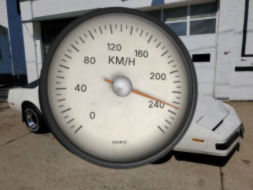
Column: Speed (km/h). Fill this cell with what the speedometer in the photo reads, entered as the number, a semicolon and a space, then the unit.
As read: 235; km/h
